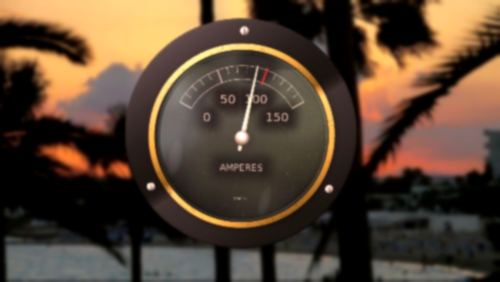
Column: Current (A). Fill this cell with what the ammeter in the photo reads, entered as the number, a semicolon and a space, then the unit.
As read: 90; A
